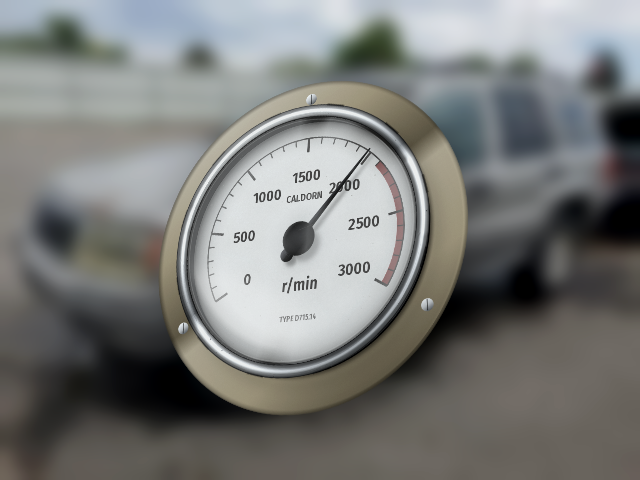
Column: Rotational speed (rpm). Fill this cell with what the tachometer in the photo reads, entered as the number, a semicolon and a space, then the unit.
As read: 2000; rpm
